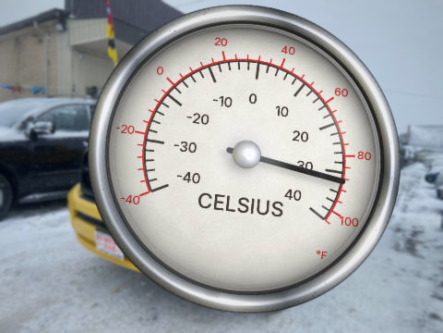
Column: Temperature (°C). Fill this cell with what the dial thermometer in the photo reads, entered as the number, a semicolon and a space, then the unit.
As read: 32; °C
